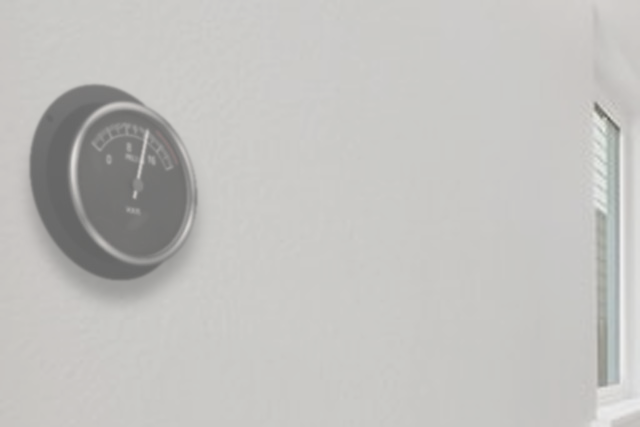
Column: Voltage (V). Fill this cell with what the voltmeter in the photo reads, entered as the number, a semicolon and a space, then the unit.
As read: 12; V
